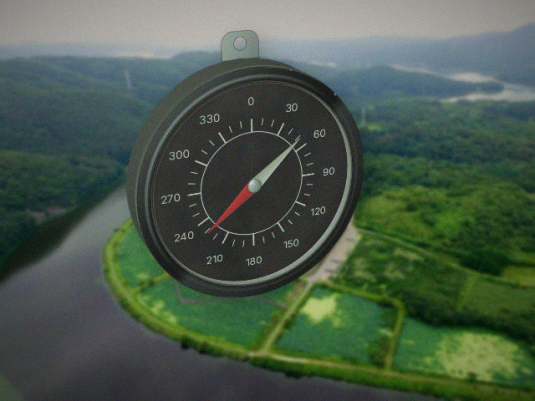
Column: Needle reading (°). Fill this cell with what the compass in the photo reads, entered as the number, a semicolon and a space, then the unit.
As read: 230; °
